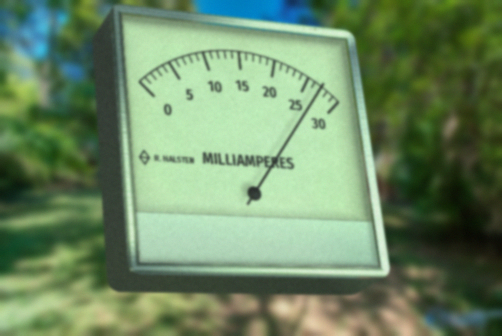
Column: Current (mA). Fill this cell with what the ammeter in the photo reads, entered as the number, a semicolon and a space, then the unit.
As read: 27; mA
